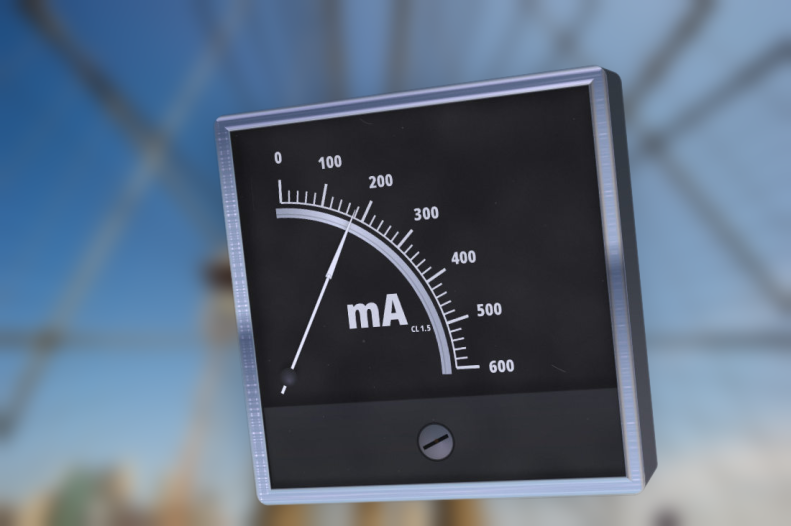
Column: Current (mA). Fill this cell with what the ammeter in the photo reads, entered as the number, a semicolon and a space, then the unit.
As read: 180; mA
